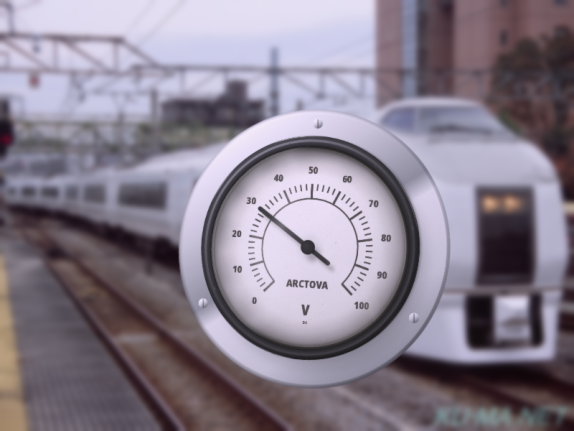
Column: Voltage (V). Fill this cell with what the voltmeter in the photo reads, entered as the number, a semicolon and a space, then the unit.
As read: 30; V
